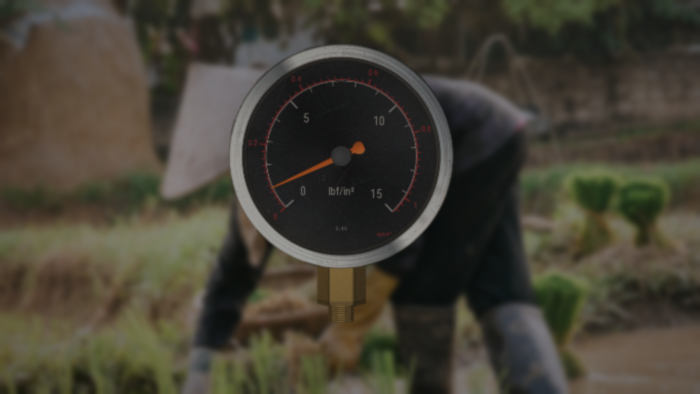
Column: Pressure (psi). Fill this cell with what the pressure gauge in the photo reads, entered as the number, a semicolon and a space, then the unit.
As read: 1; psi
